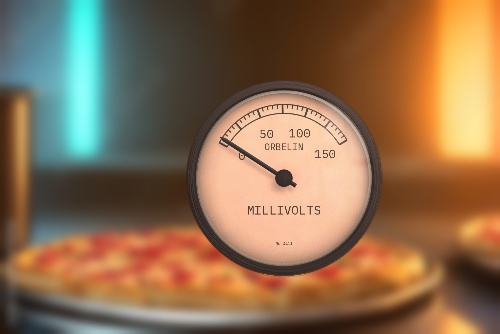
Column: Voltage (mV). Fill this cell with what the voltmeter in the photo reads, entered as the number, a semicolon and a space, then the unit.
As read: 5; mV
